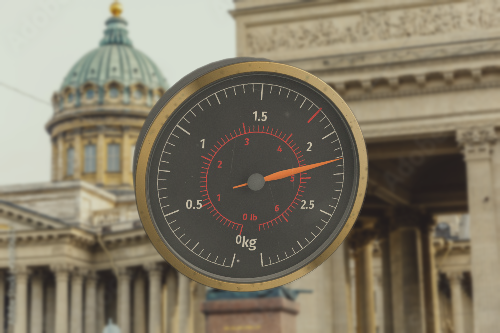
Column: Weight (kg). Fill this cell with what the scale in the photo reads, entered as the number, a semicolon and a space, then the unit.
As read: 2.15; kg
